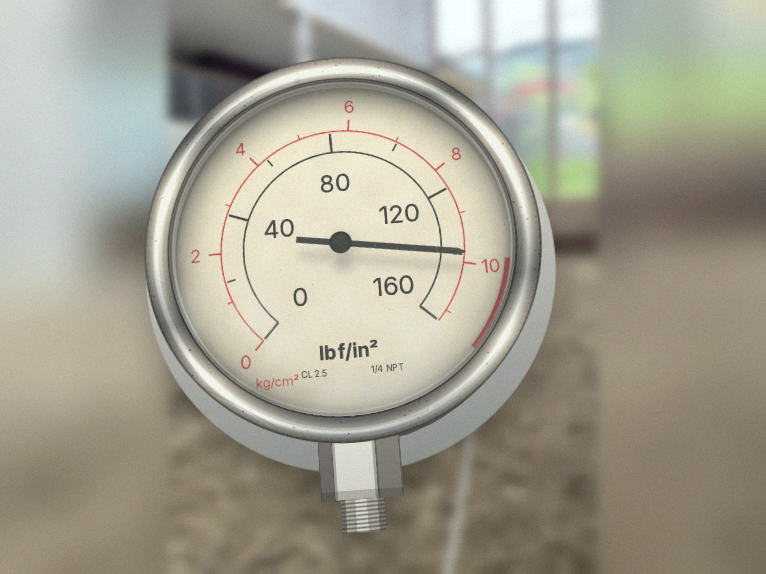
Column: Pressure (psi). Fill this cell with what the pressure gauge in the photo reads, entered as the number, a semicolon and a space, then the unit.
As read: 140; psi
